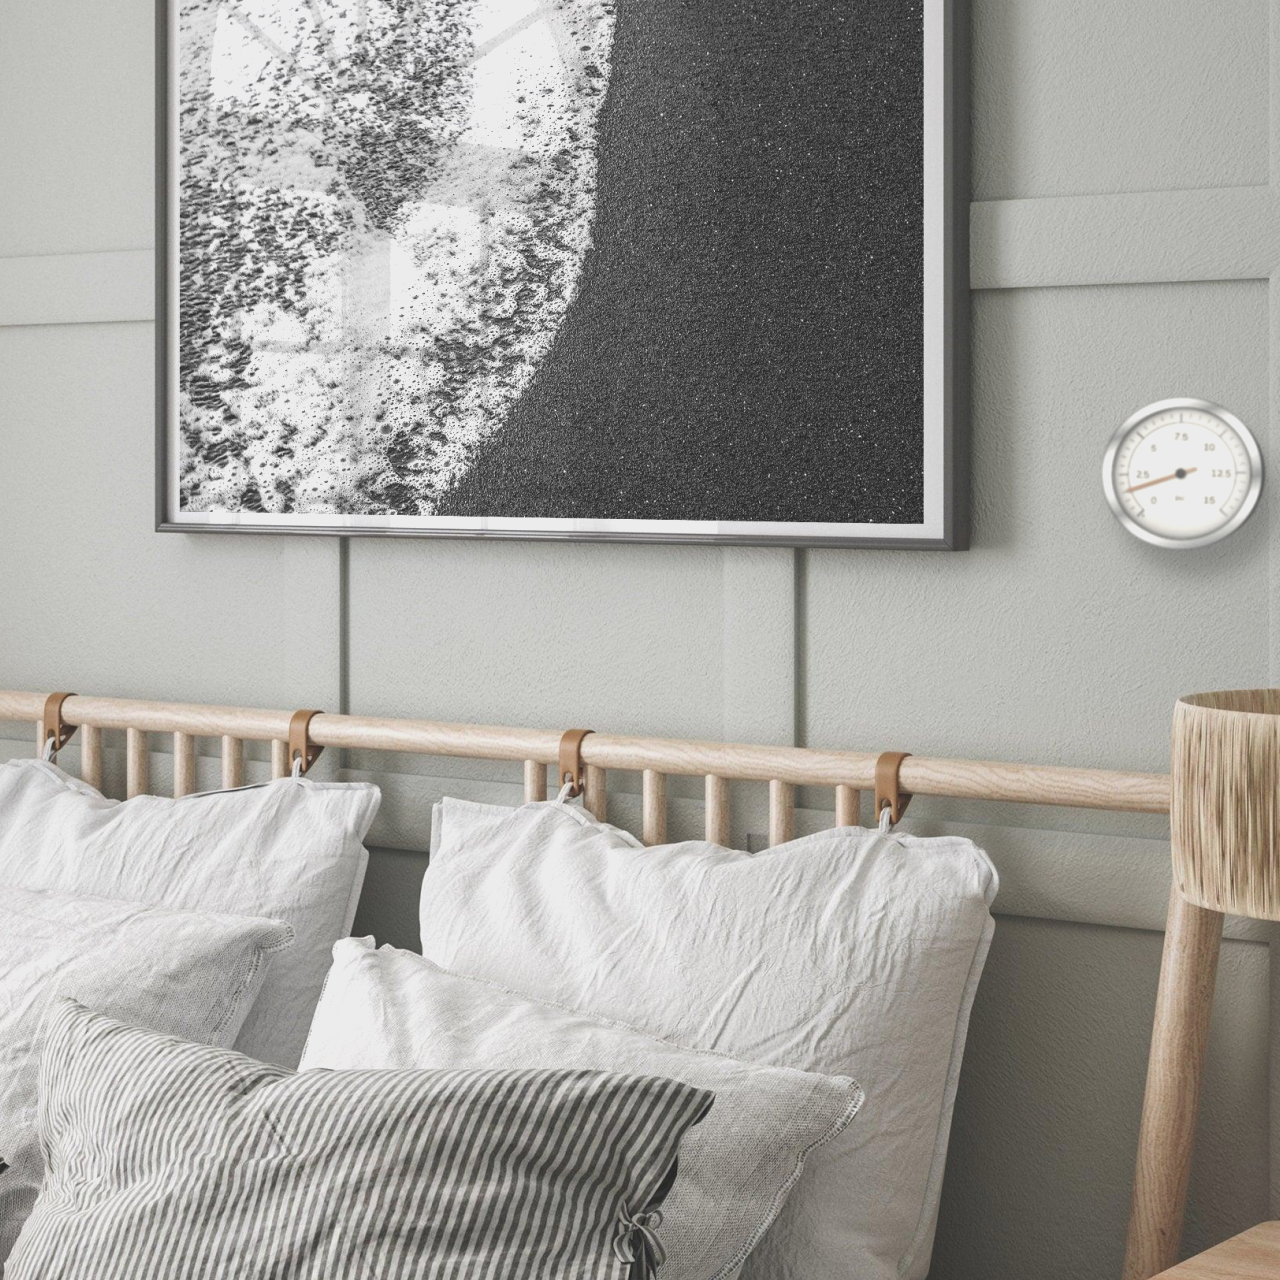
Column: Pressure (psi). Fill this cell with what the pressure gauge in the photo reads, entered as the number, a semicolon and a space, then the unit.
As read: 1.5; psi
